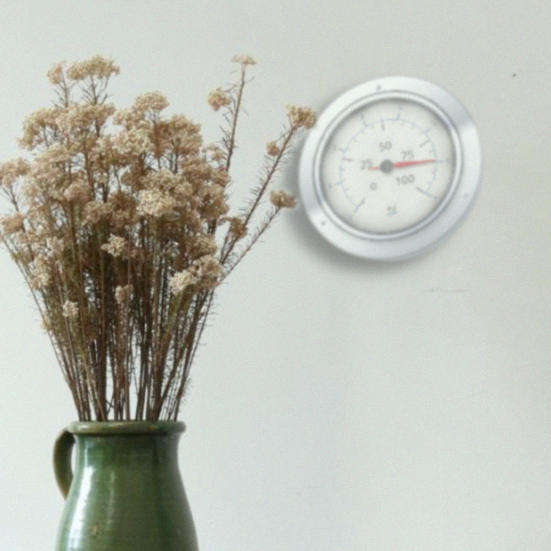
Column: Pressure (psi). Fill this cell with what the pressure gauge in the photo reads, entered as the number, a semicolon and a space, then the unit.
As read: 85; psi
